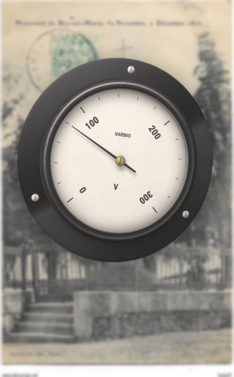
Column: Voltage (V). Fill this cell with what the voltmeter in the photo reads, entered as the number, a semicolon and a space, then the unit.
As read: 80; V
